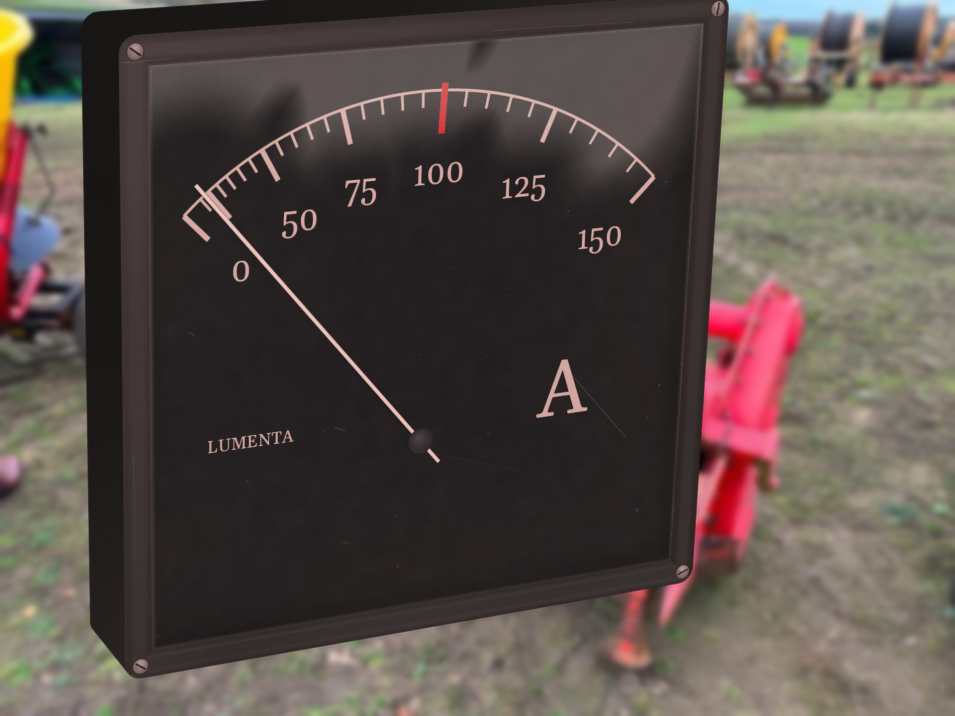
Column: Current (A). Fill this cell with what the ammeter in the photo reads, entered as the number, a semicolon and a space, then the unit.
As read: 22.5; A
